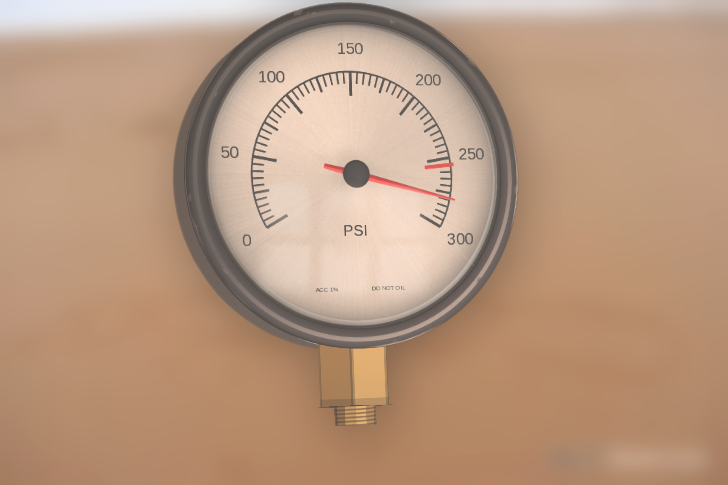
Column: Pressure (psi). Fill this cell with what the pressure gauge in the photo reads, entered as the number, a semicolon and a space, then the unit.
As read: 280; psi
